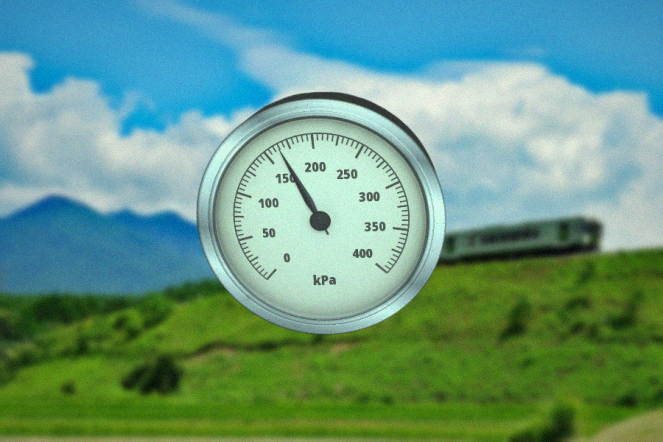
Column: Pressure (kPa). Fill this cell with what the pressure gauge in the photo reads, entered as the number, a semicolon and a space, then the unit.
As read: 165; kPa
